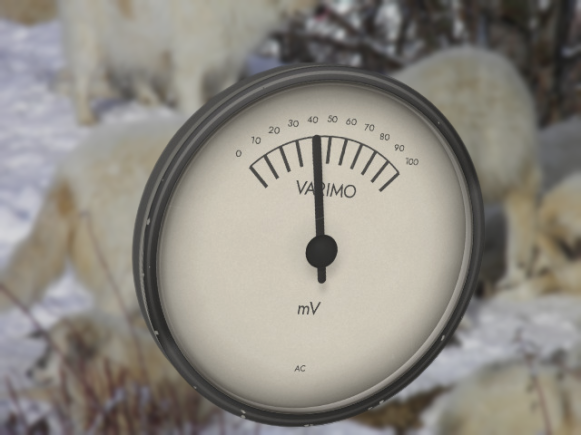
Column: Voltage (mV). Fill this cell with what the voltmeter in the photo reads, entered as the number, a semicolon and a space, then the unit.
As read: 40; mV
